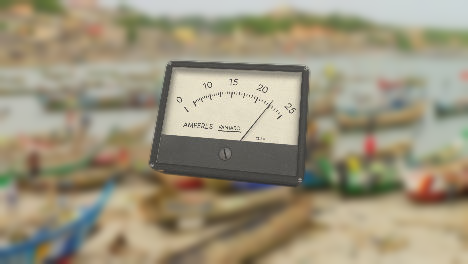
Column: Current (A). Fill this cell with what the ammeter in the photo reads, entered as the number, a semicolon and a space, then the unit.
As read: 22.5; A
